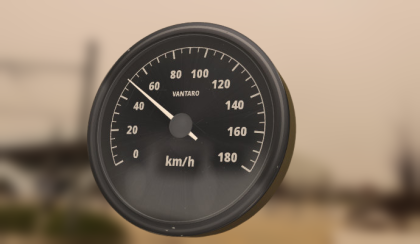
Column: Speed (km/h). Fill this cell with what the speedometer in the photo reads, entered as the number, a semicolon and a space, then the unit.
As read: 50; km/h
